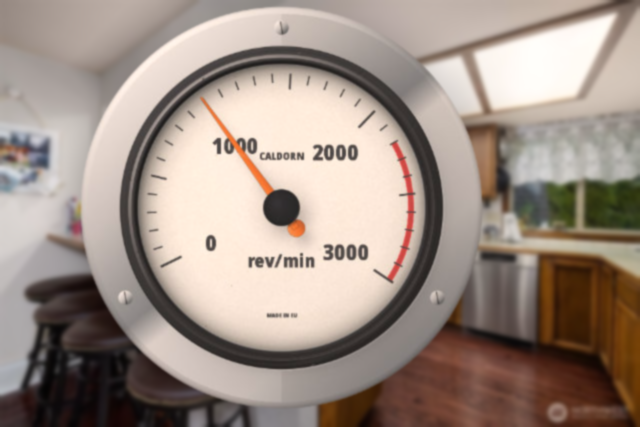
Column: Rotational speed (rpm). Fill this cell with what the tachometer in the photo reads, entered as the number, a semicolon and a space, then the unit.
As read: 1000; rpm
